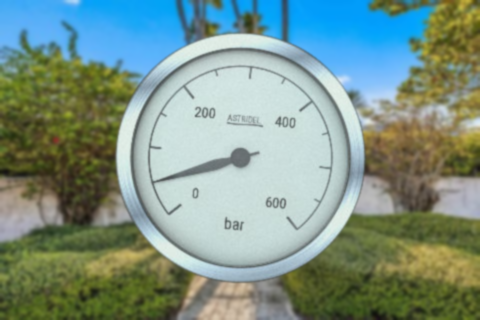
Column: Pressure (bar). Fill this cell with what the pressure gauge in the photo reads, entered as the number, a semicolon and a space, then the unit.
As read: 50; bar
